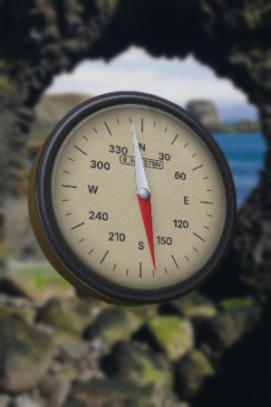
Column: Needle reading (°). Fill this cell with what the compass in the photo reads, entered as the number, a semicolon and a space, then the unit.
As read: 170; °
